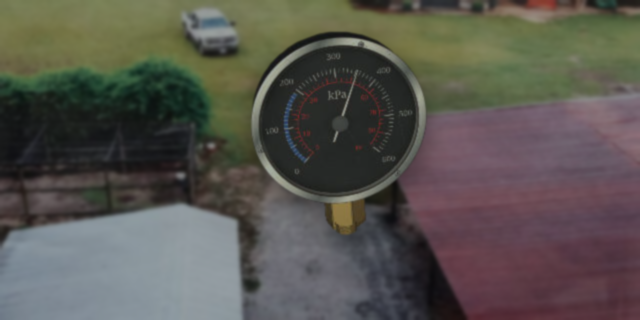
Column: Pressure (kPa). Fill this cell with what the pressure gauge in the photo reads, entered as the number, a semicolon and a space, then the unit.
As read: 350; kPa
